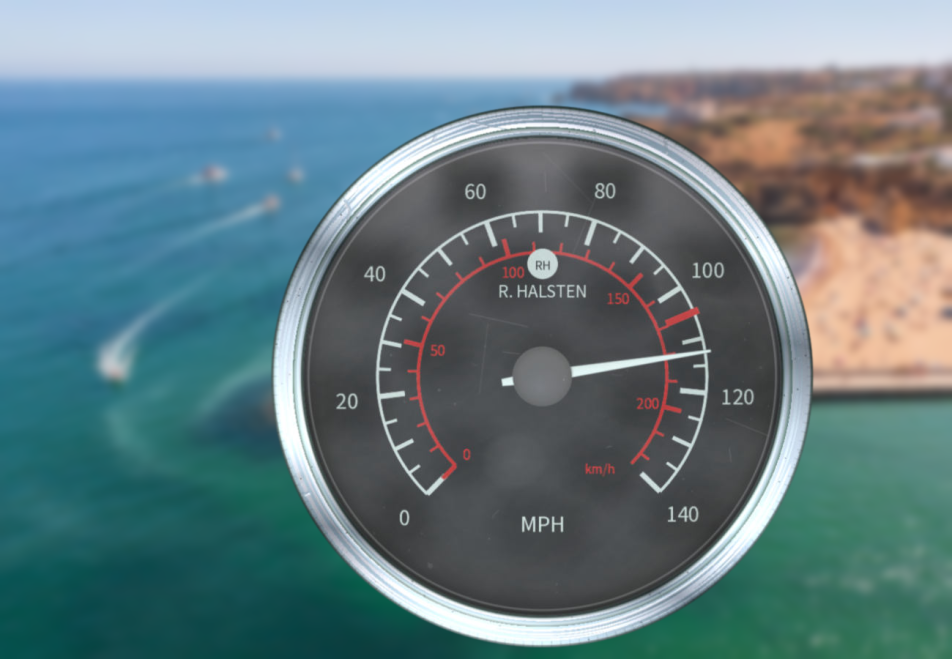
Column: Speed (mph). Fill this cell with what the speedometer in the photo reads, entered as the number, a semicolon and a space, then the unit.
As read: 112.5; mph
